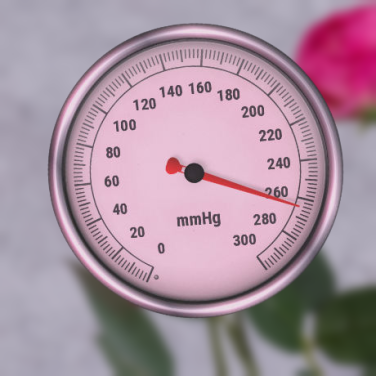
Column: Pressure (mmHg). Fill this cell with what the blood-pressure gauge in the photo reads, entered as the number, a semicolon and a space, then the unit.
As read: 264; mmHg
